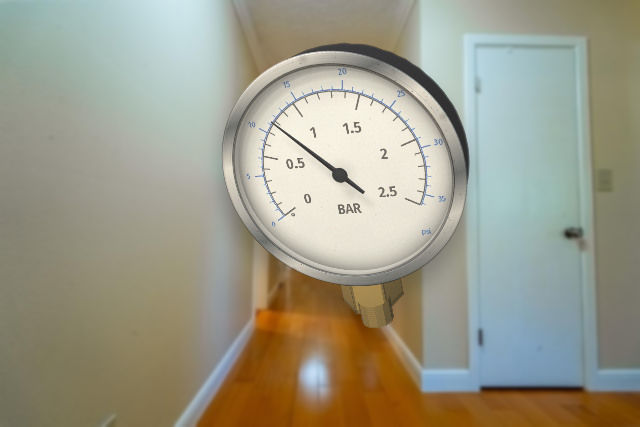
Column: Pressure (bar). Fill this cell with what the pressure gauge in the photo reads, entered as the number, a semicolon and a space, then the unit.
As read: 0.8; bar
